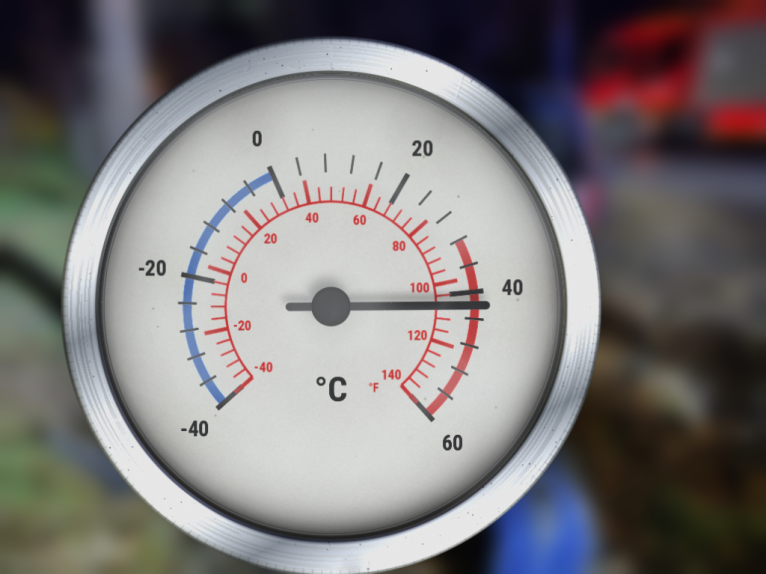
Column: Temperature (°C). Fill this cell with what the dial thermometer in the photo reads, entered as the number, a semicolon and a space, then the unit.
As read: 42; °C
